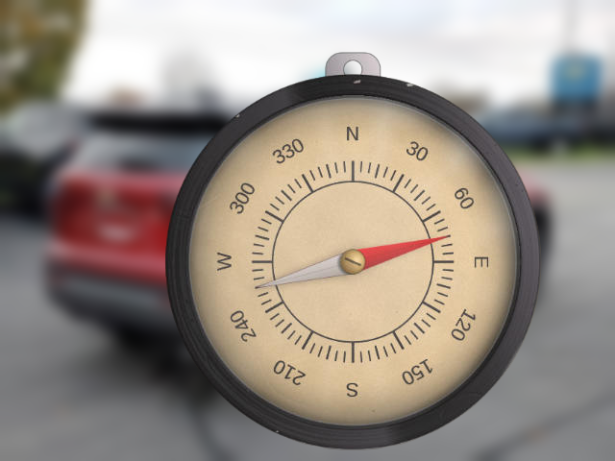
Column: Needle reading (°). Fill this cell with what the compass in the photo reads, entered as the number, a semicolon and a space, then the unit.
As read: 75; °
